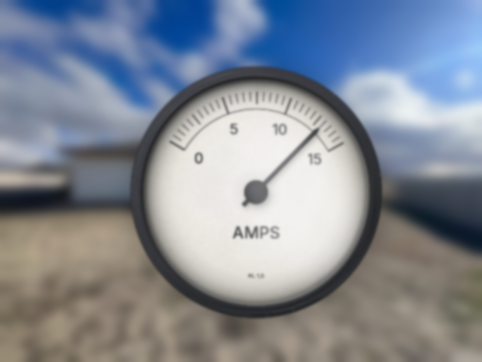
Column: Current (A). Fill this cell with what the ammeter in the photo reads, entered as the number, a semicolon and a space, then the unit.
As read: 13; A
